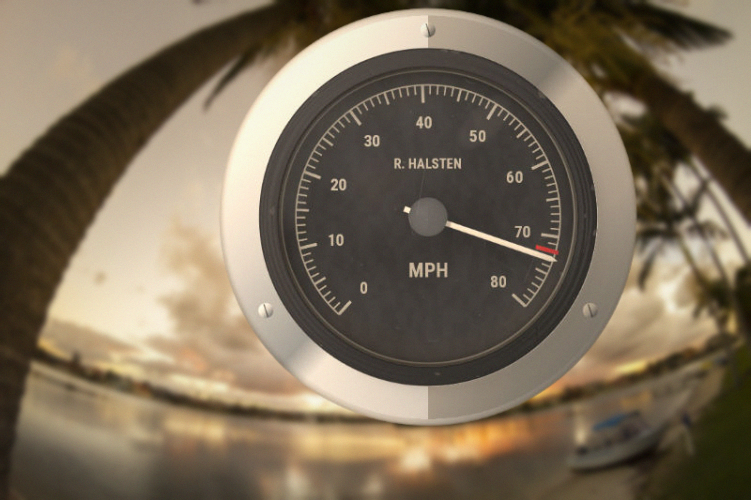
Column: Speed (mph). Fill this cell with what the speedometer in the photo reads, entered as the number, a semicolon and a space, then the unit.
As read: 73; mph
